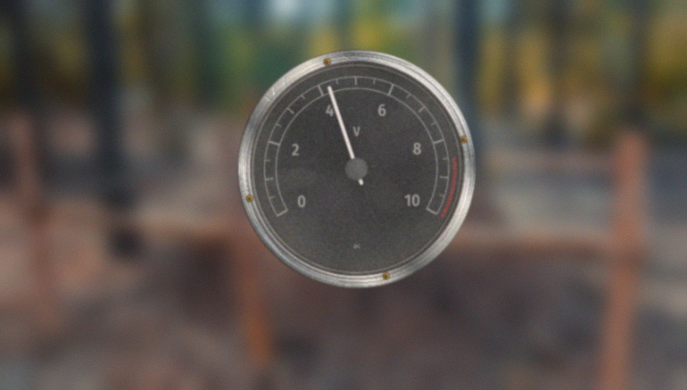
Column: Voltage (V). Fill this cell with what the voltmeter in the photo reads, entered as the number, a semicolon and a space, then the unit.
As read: 4.25; V
